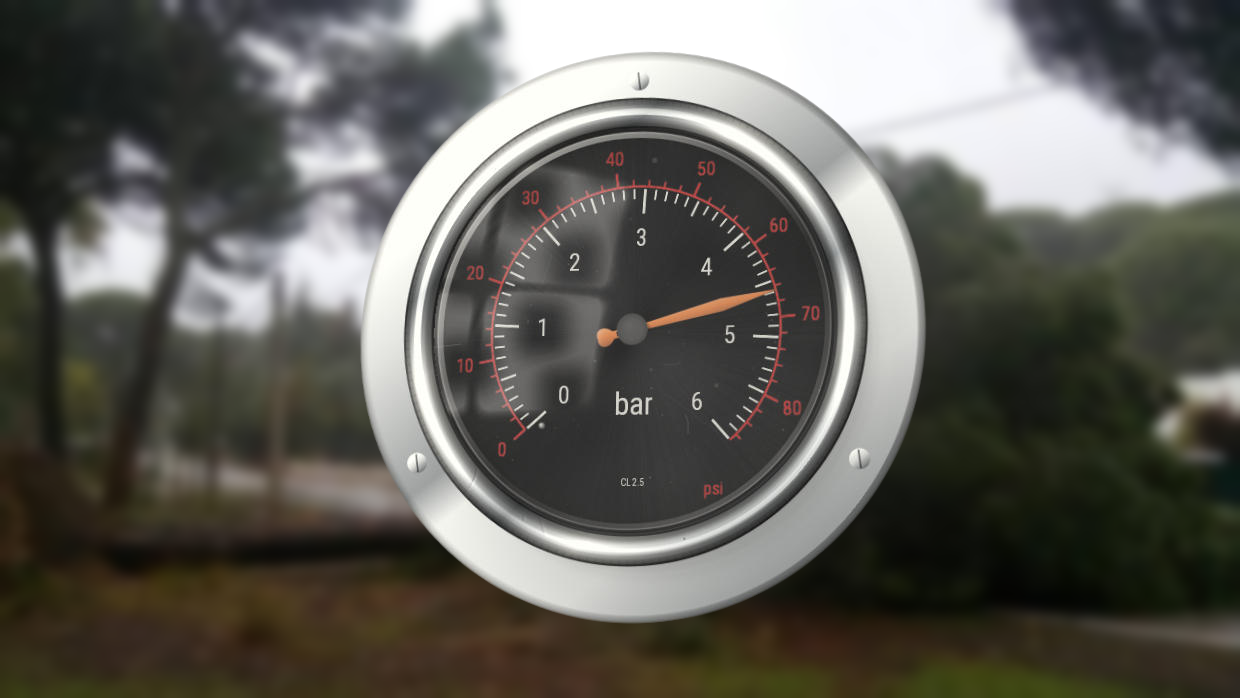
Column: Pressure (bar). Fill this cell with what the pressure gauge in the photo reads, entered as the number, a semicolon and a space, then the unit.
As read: 4.6; bar
